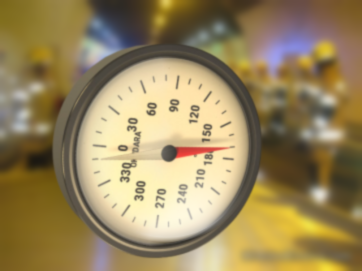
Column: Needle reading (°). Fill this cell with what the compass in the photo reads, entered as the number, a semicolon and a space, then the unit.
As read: 170; °
